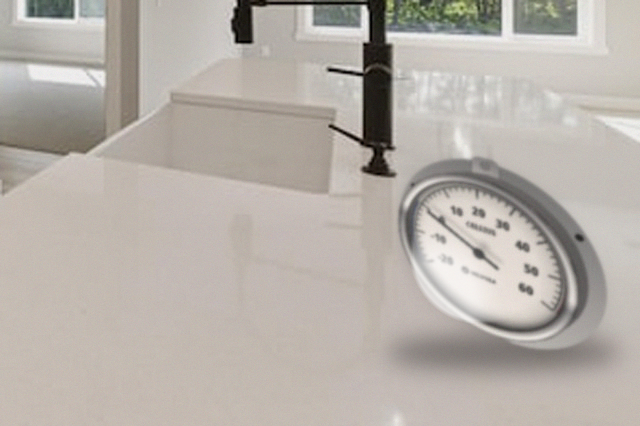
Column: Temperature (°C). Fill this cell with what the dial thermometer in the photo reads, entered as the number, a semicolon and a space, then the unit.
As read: 0; °C
